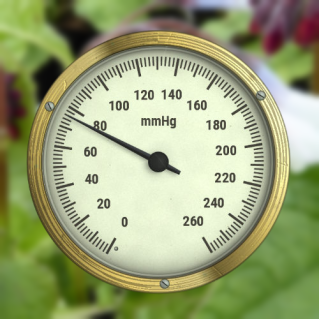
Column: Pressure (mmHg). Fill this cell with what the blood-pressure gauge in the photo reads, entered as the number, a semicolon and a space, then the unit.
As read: 76; mmHg
